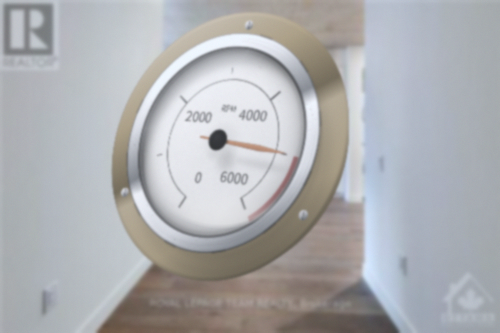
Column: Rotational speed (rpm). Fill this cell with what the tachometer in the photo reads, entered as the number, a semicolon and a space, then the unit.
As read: 5000; rpm
